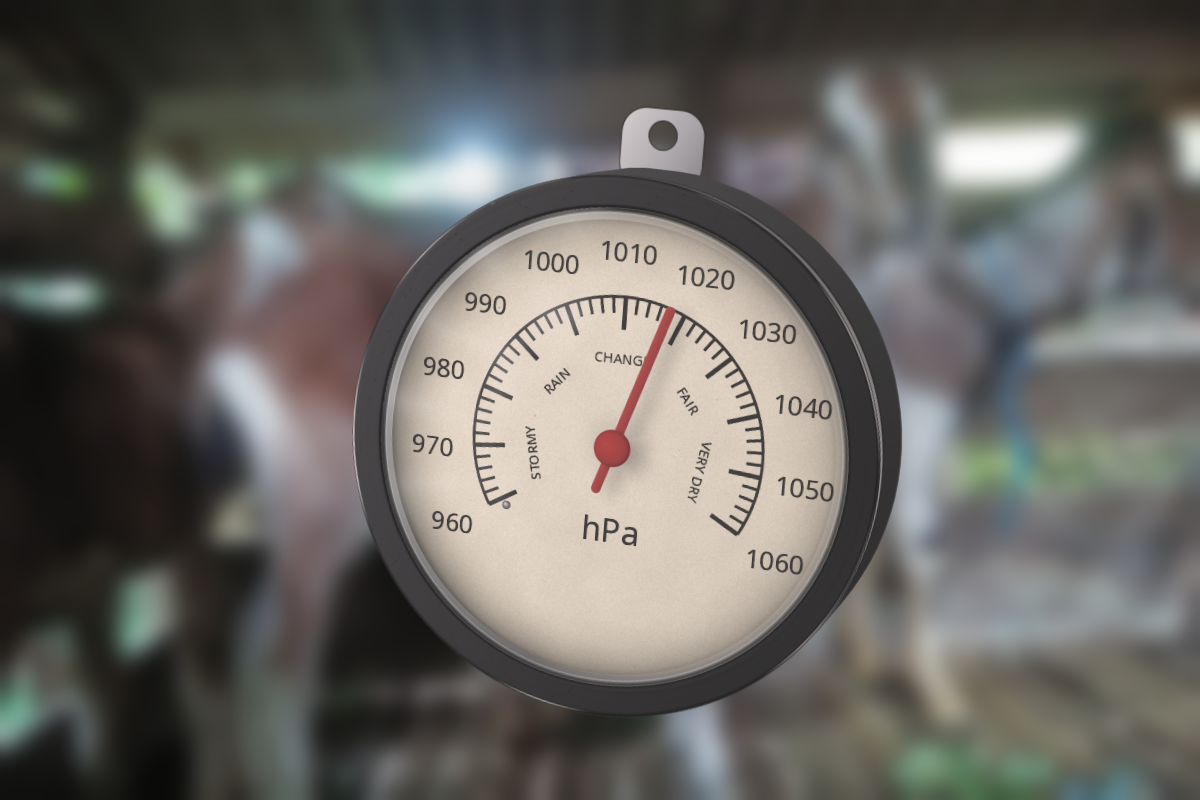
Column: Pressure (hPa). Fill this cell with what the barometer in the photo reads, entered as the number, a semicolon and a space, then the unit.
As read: 1018; hPa
